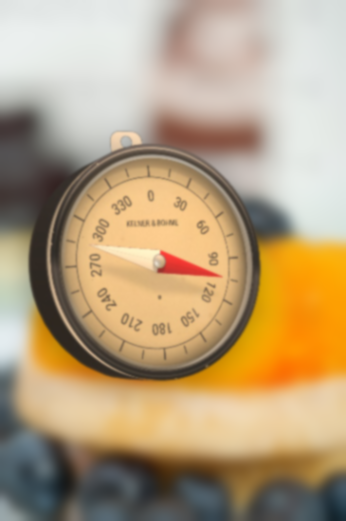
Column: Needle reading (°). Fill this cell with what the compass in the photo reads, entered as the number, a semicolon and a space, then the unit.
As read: 105; °
